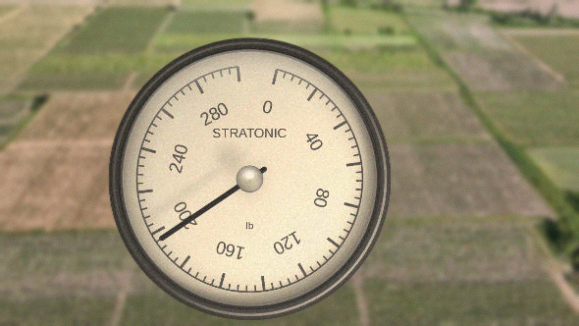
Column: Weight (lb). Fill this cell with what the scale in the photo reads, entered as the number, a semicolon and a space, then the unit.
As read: 196; lb
